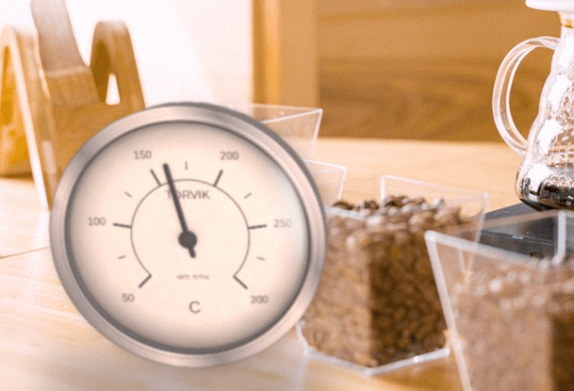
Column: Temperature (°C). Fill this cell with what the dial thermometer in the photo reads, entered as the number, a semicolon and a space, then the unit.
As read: 162.5; °C
